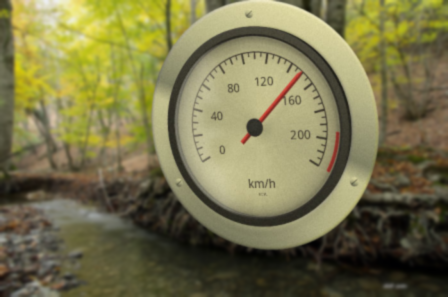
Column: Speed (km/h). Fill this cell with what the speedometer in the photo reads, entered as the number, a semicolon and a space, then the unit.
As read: 150; km/h
